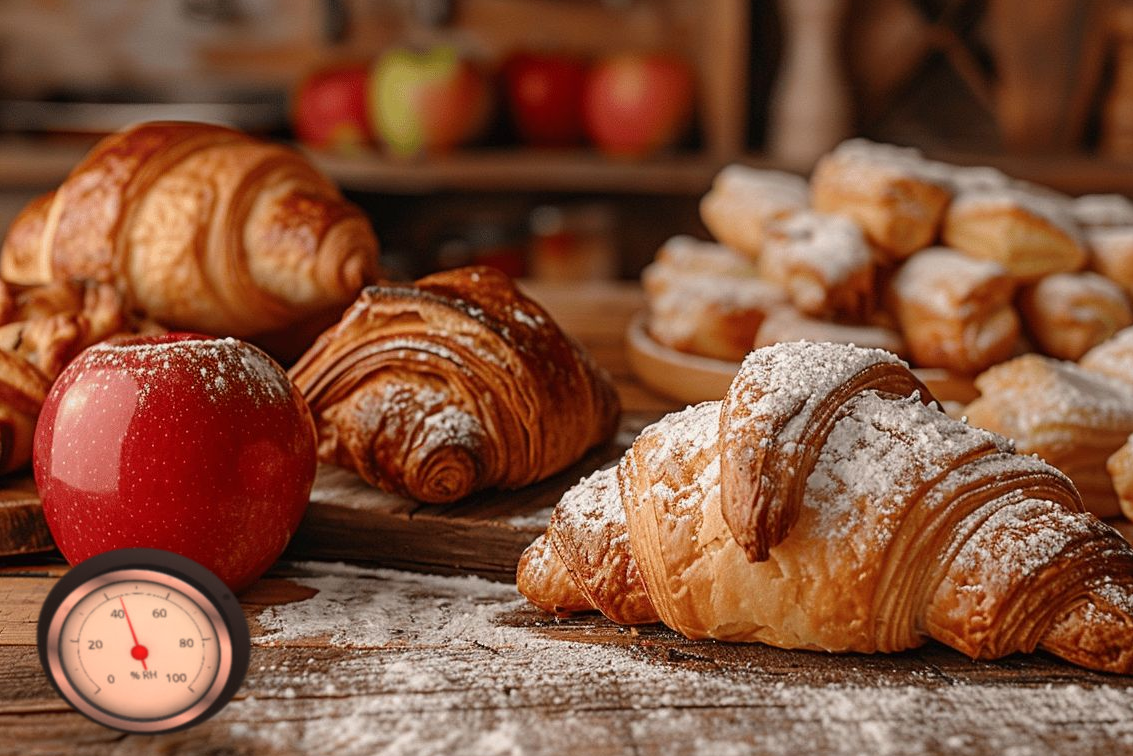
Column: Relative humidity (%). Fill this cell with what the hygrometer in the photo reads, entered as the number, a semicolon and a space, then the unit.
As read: 45; %
